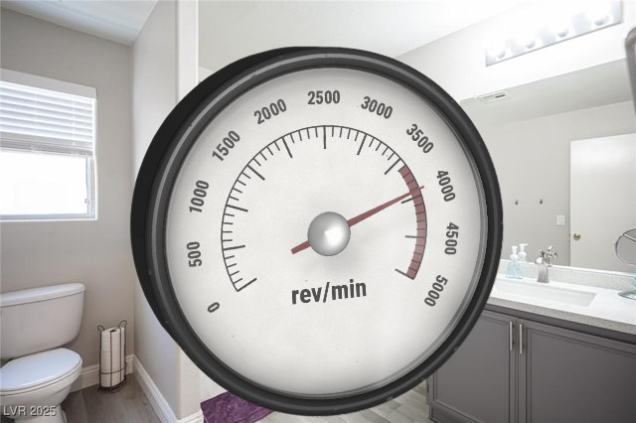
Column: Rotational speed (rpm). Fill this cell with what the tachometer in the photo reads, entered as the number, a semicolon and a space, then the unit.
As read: 3900; rpm
